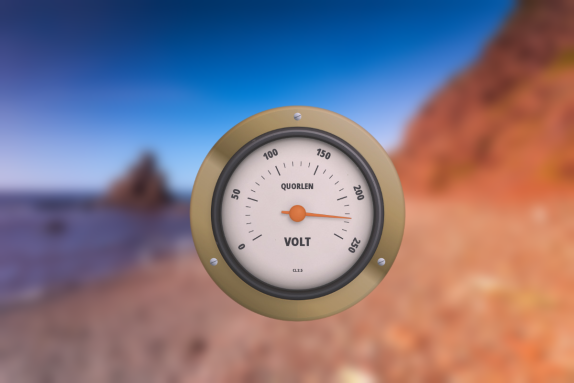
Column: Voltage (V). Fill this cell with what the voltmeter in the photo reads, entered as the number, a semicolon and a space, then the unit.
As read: 225; V
